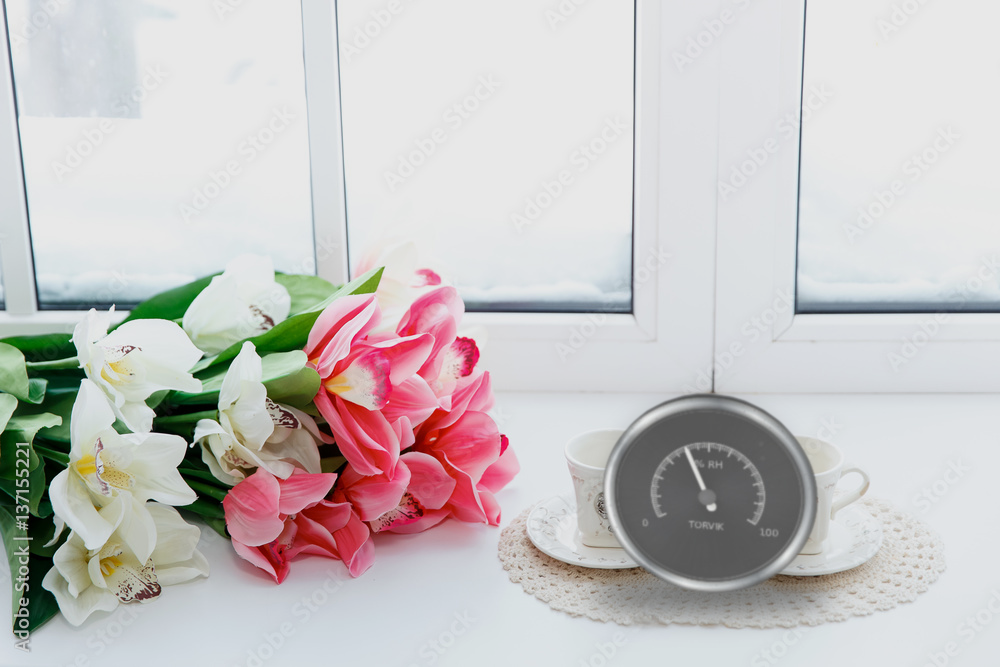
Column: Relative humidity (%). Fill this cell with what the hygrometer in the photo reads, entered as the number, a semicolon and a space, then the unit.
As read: 40; %
